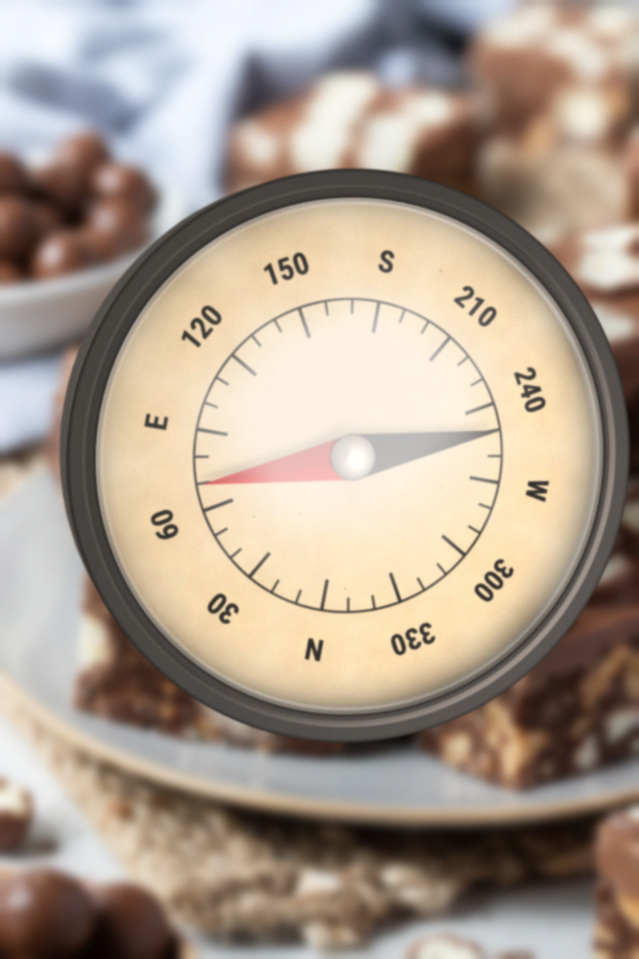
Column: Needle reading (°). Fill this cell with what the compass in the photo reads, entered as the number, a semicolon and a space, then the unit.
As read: 70; °
